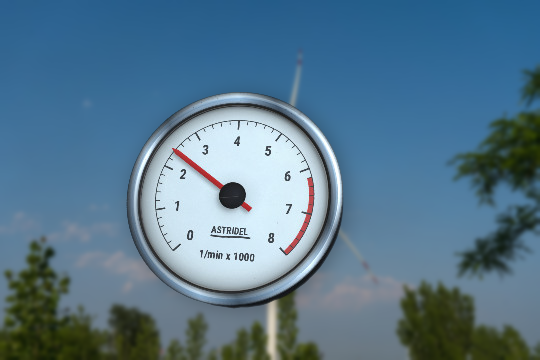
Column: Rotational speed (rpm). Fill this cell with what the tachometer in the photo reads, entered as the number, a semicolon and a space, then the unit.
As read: 2400; rpm
